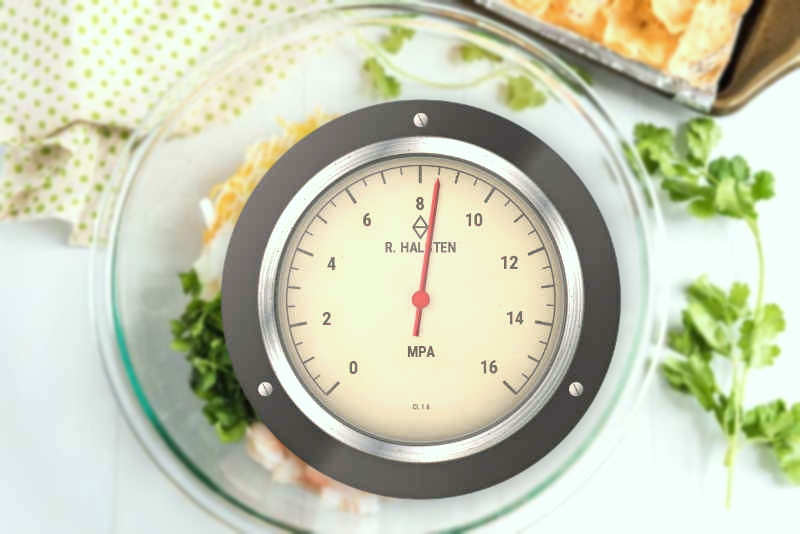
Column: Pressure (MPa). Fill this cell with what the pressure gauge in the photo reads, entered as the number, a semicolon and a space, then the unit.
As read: 8.5; MPa
